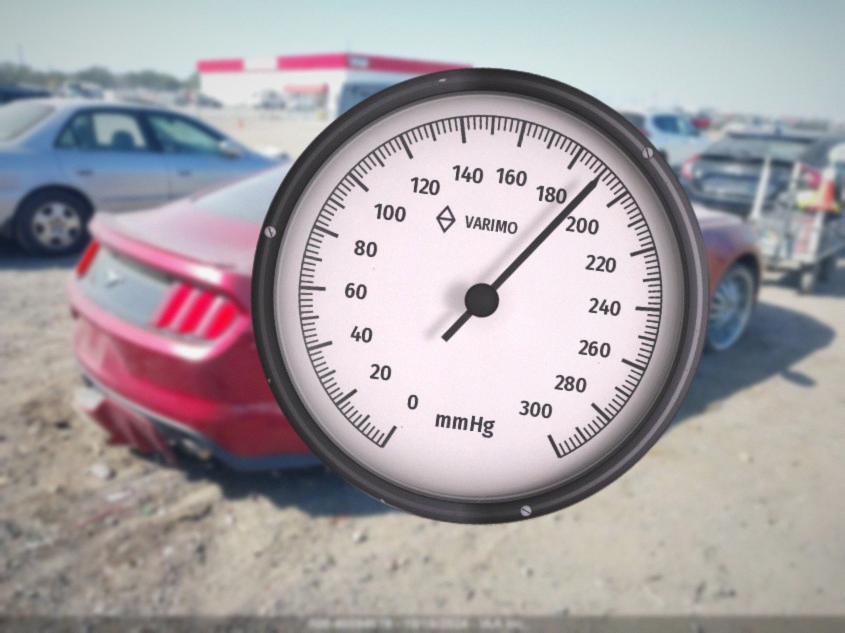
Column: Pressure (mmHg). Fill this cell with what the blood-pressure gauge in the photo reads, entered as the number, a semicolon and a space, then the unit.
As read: 190; mmHg
